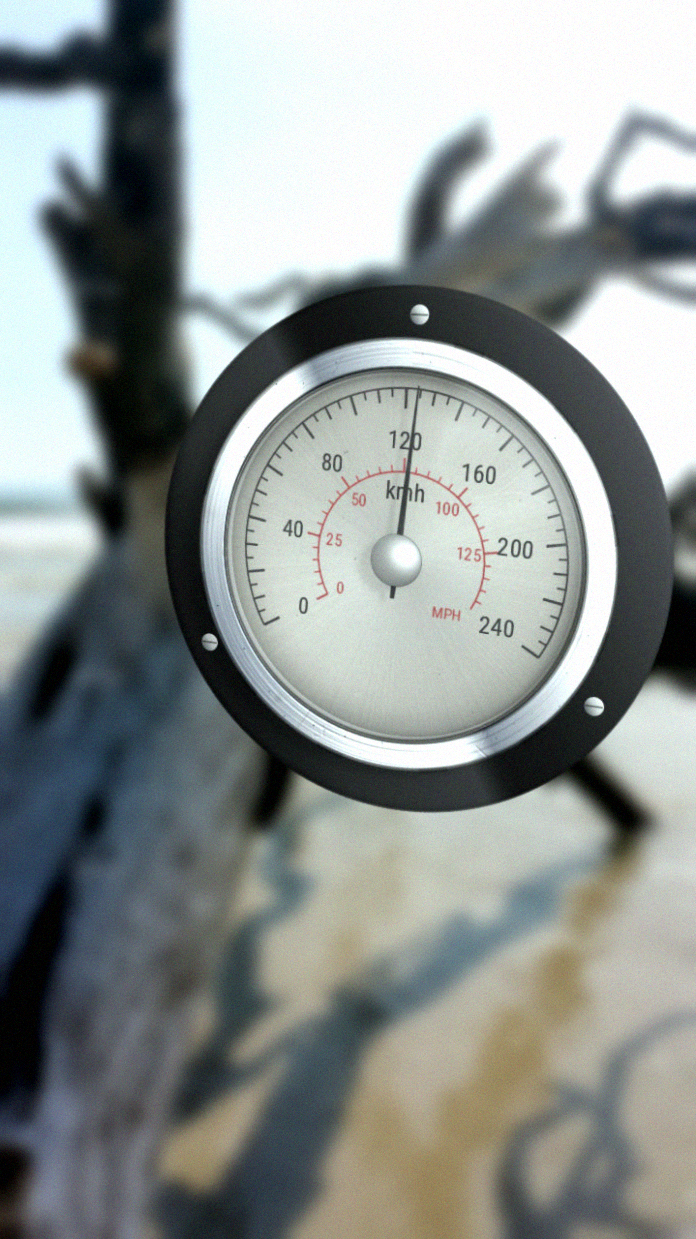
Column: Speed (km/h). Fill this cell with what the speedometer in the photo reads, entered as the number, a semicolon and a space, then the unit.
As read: 125; km/h
